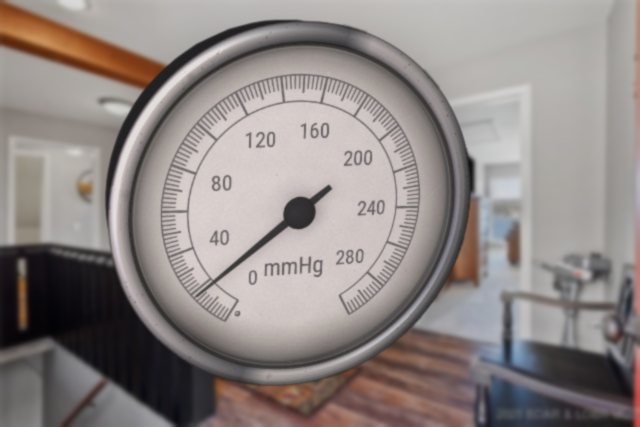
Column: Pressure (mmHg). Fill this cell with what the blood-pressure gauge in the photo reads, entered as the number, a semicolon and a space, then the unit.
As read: 20; mmHg
